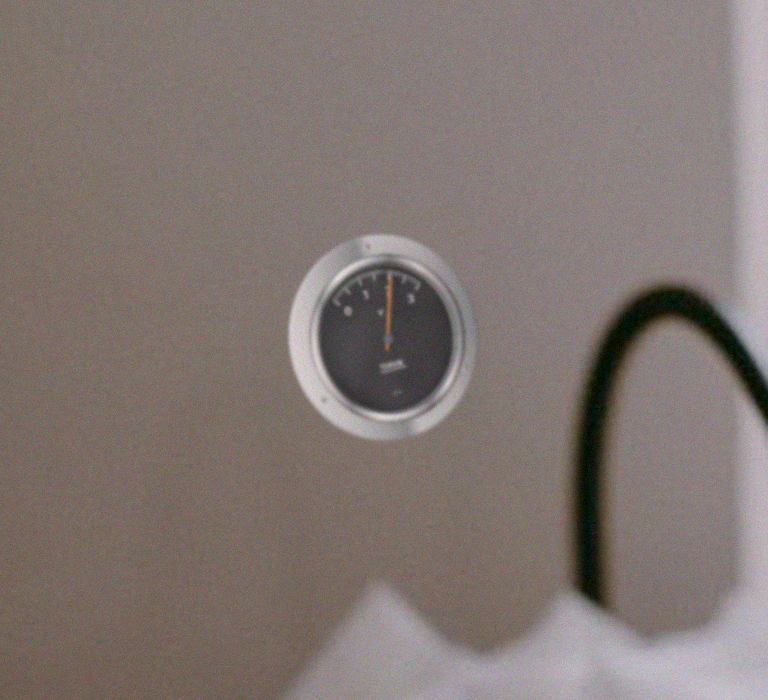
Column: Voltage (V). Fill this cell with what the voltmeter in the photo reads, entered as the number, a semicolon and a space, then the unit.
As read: 2; V
